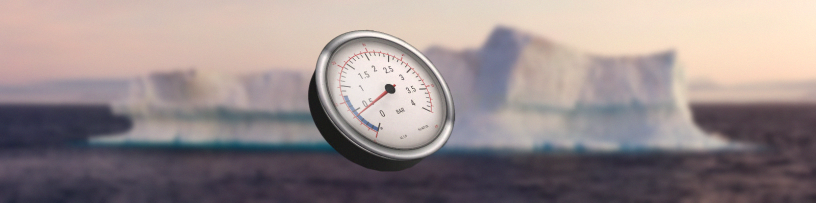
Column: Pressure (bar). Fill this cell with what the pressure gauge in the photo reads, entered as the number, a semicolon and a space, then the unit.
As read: 0.4; bar
